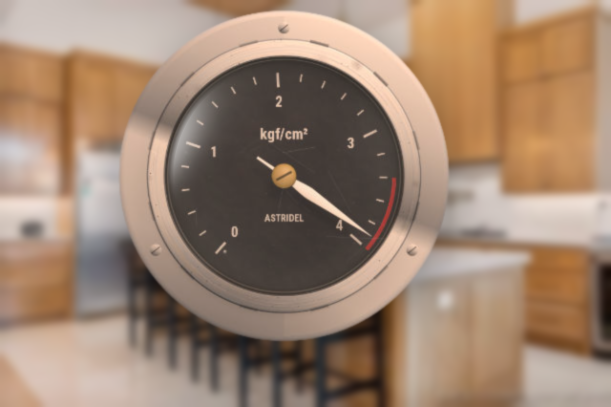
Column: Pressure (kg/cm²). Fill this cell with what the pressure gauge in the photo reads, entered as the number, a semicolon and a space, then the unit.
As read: 3.9; kg/cm²
